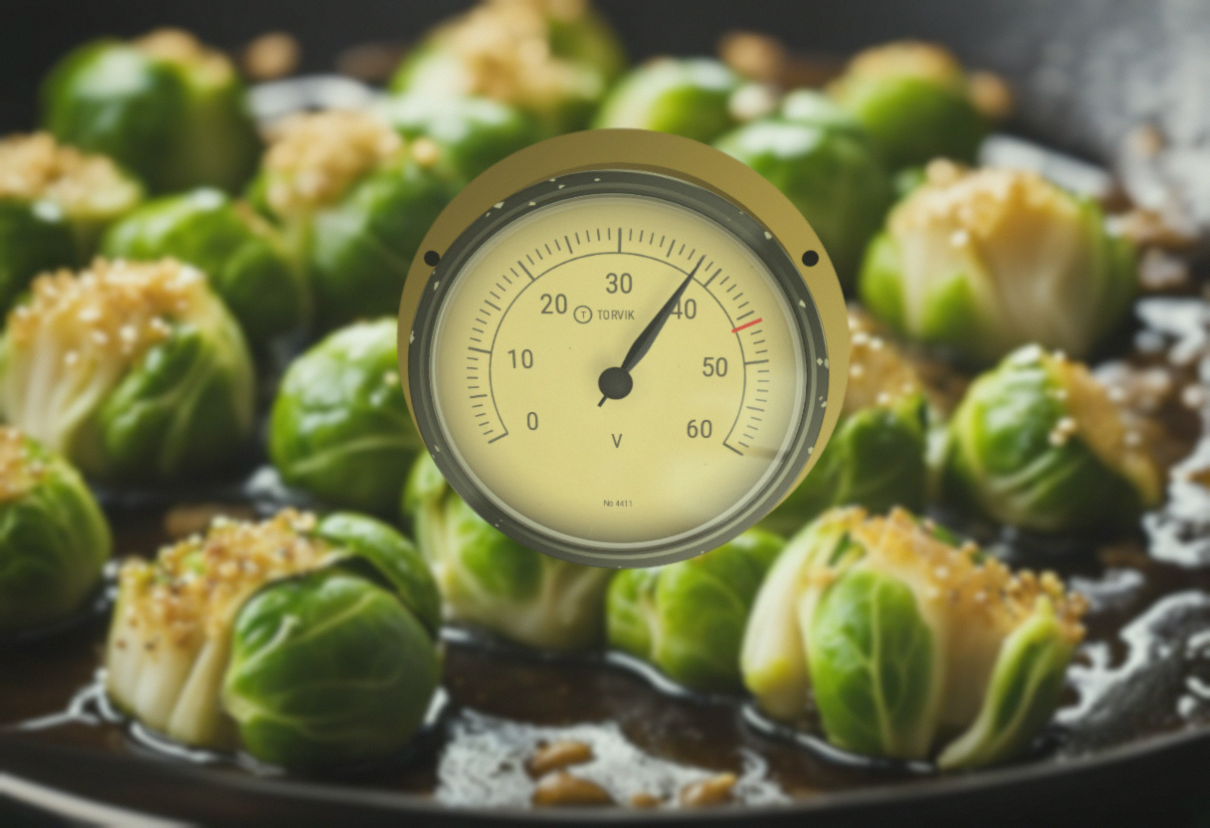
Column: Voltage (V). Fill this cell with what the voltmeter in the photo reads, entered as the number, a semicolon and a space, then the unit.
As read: 38; V
